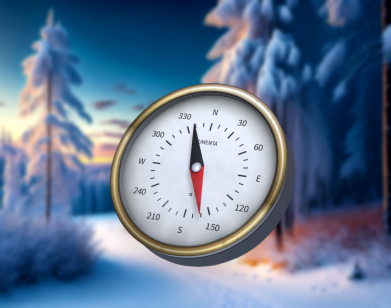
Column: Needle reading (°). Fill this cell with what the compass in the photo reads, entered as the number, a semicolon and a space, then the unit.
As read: 160; °
